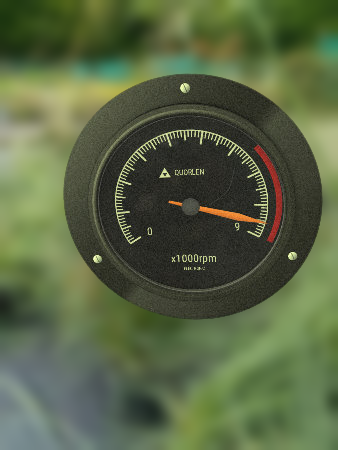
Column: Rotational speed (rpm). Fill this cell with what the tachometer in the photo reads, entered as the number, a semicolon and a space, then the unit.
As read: 8500; rpm
